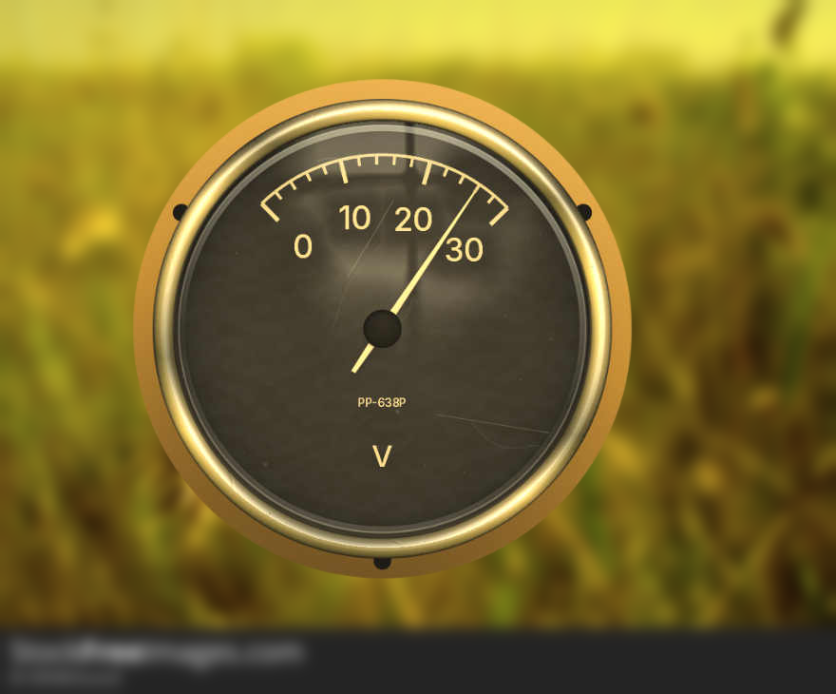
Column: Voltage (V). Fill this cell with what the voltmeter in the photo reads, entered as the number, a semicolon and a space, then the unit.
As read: 26; V
